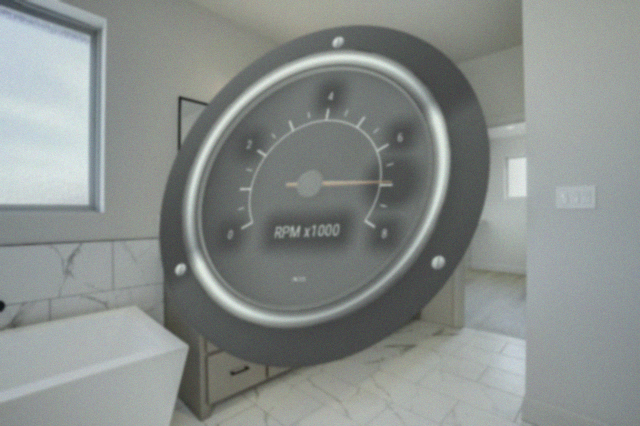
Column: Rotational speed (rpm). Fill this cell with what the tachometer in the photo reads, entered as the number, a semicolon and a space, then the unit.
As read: 7000; rpm
